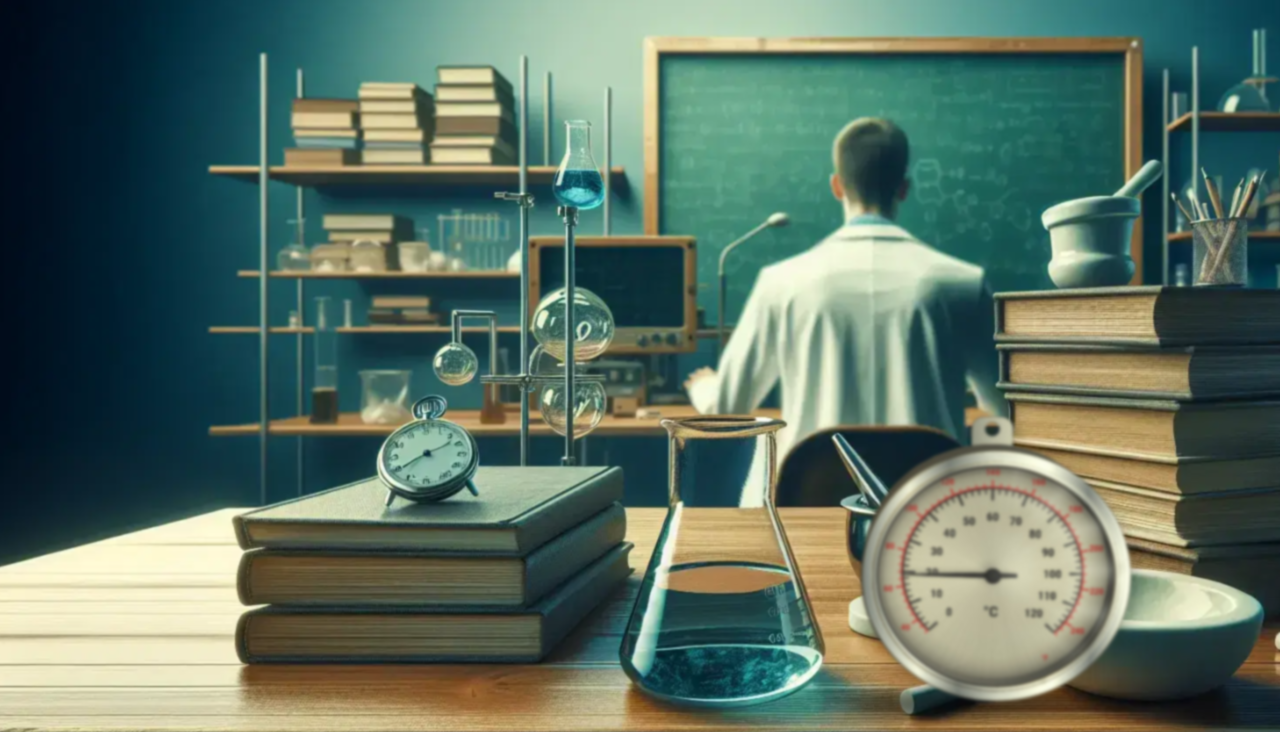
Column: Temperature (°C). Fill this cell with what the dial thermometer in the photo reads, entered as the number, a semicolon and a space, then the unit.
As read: 20; °C
